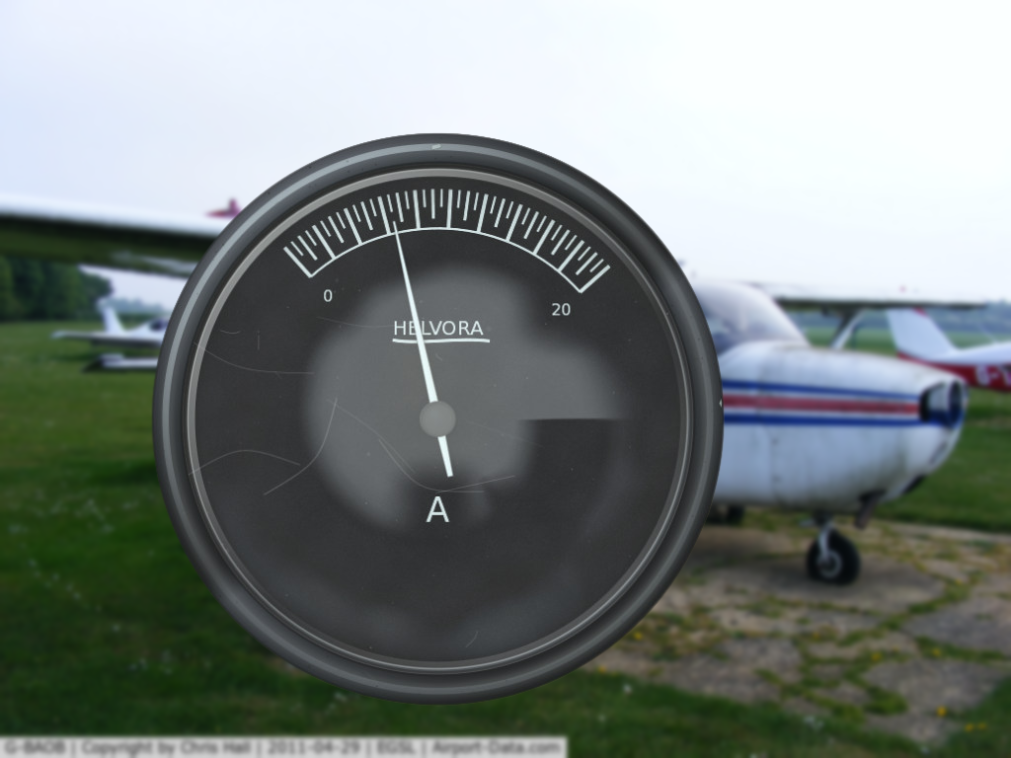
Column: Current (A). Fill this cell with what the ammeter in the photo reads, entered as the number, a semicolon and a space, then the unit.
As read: 6.5; A
